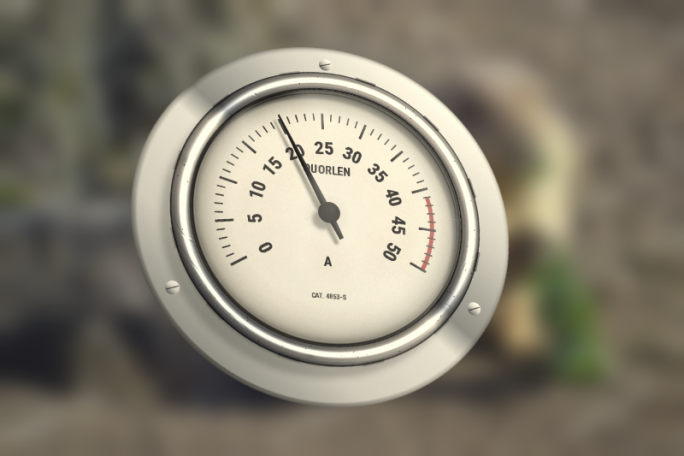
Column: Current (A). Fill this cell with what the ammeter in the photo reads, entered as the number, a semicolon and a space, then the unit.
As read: 20; A
